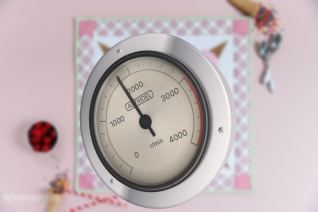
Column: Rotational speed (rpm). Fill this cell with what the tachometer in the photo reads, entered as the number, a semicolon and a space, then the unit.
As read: 1800; rpm
